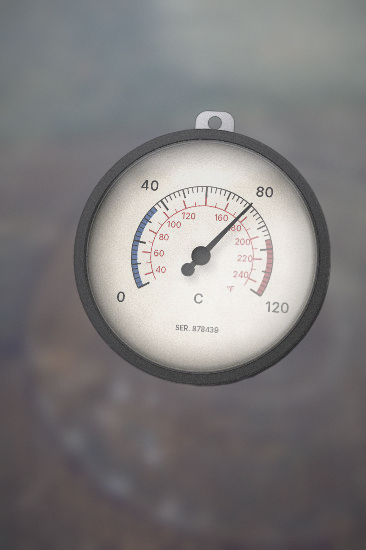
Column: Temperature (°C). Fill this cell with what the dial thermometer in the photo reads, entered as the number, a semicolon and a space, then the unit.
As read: 80; °C
